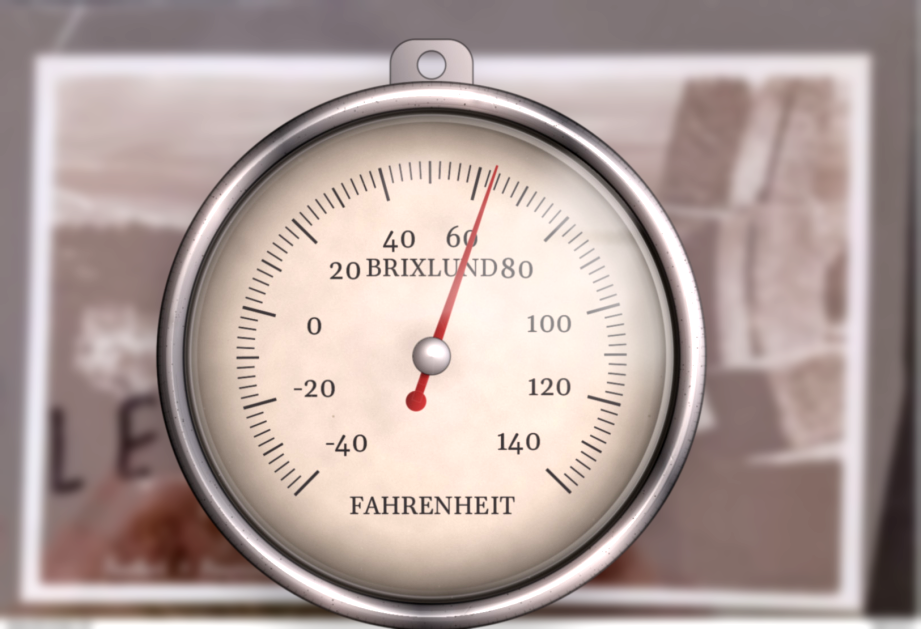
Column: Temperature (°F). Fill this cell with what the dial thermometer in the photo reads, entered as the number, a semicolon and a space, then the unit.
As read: 63; °F
